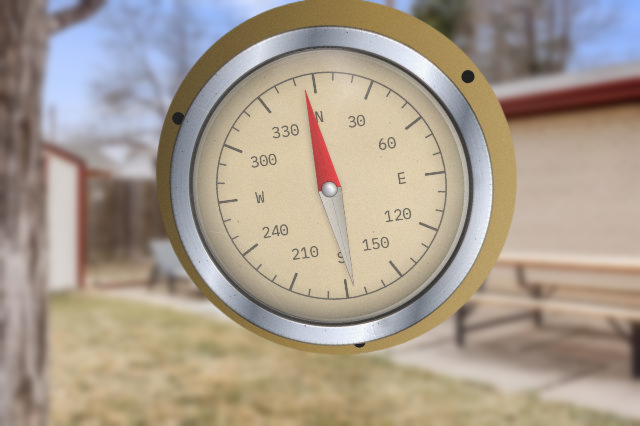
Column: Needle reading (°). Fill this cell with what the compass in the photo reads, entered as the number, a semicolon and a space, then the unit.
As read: 355; °
